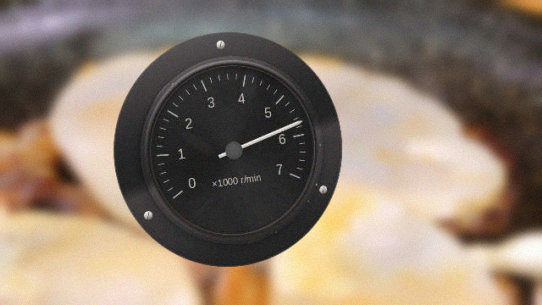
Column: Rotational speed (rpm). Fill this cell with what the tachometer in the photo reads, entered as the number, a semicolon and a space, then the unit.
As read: 5700; rpm
